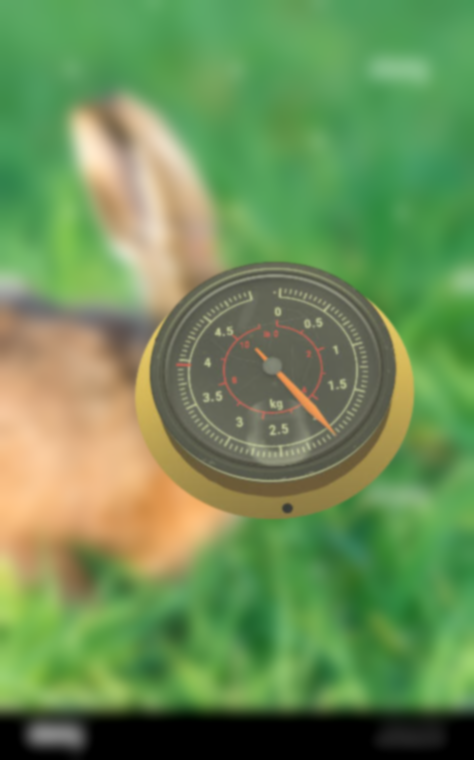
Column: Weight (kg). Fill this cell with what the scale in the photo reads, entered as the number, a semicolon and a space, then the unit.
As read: 2; kg
